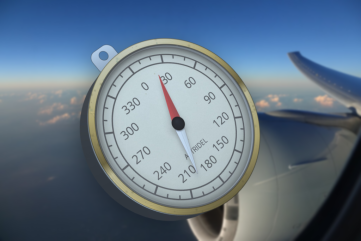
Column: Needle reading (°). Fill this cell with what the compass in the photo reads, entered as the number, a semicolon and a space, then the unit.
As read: 20; °
